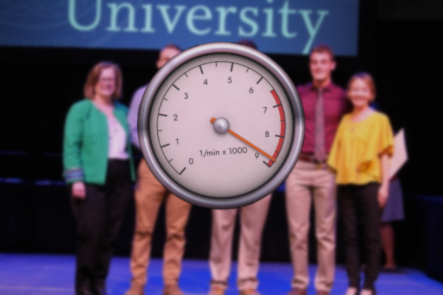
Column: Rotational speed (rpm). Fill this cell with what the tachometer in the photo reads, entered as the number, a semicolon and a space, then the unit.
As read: 8750; rpm
